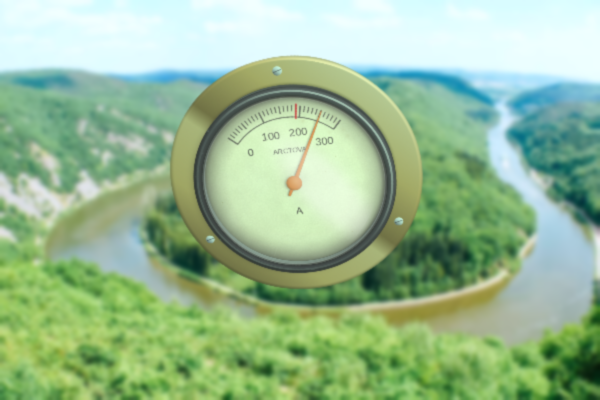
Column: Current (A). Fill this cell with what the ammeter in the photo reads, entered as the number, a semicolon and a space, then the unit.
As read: 250; A
